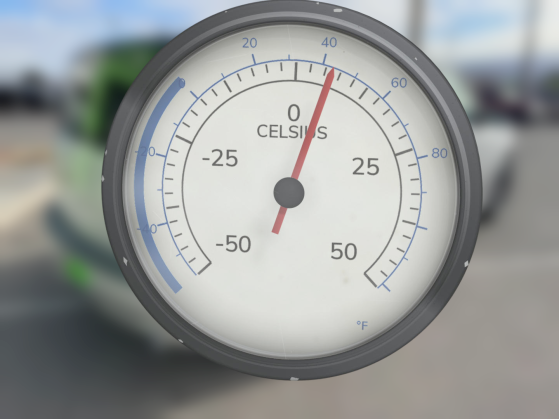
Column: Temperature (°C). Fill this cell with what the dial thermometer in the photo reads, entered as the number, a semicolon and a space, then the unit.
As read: 6.25; °C
